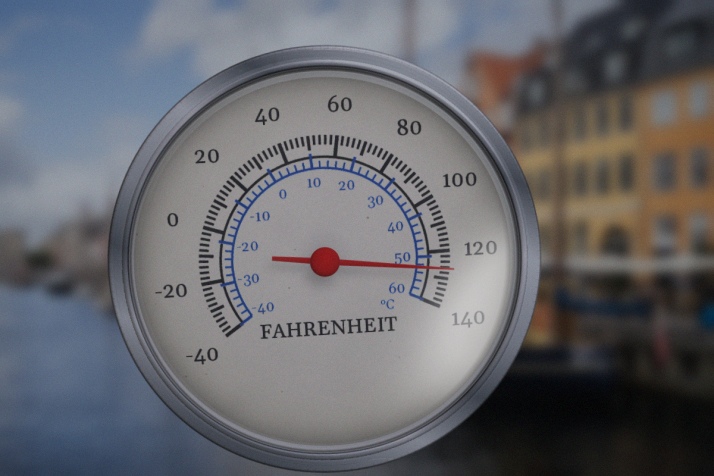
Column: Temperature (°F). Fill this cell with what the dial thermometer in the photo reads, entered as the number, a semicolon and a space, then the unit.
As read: 126; °F
